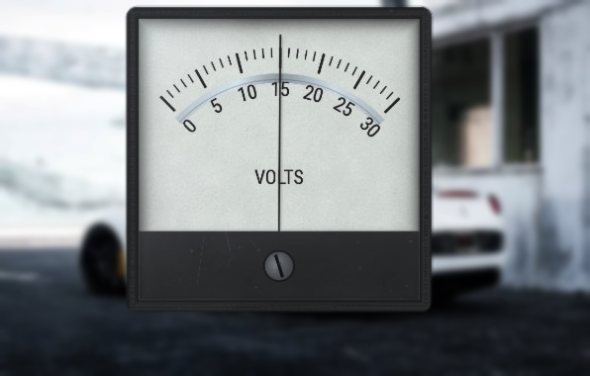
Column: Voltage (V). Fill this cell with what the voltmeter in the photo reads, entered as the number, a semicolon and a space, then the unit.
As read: 15; V
